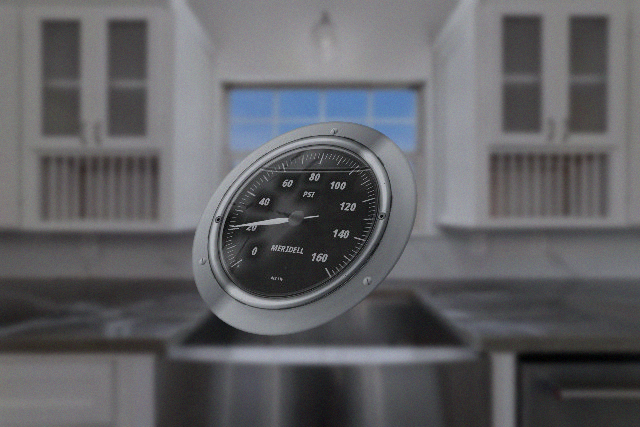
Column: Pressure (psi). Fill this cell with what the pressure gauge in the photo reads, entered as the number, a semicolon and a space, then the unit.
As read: 20; psi
